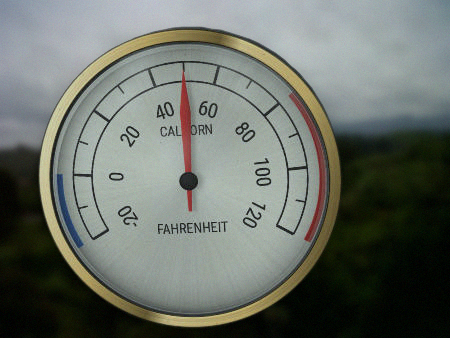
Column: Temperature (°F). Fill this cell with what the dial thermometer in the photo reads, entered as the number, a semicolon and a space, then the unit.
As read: 50; °F
